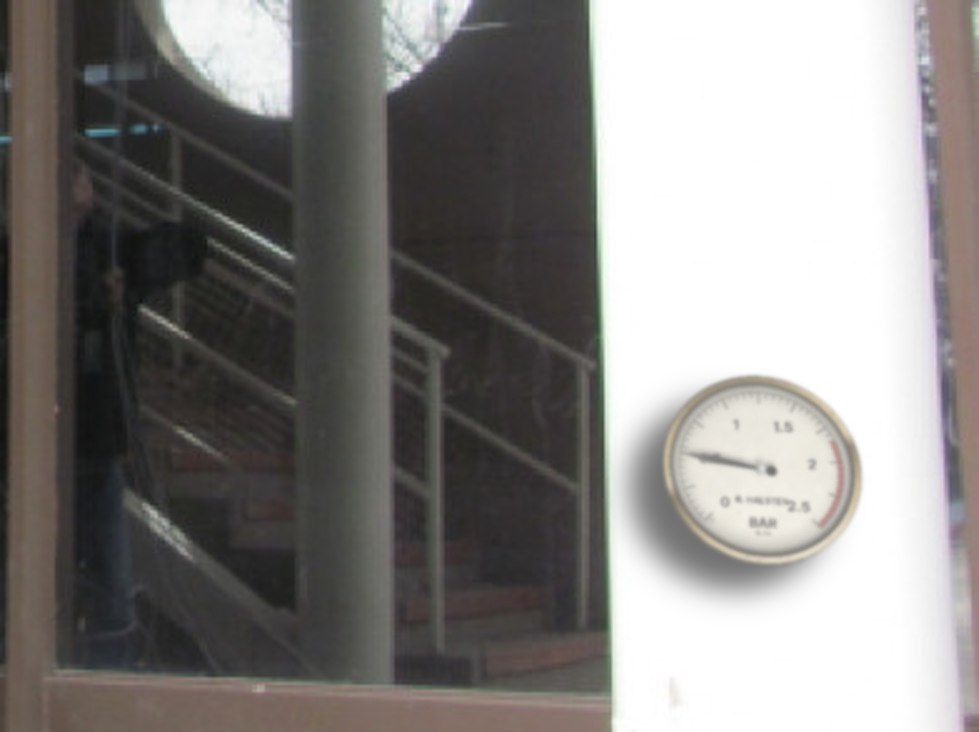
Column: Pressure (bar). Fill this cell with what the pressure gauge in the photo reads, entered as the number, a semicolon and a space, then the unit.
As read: 0.5; bar
